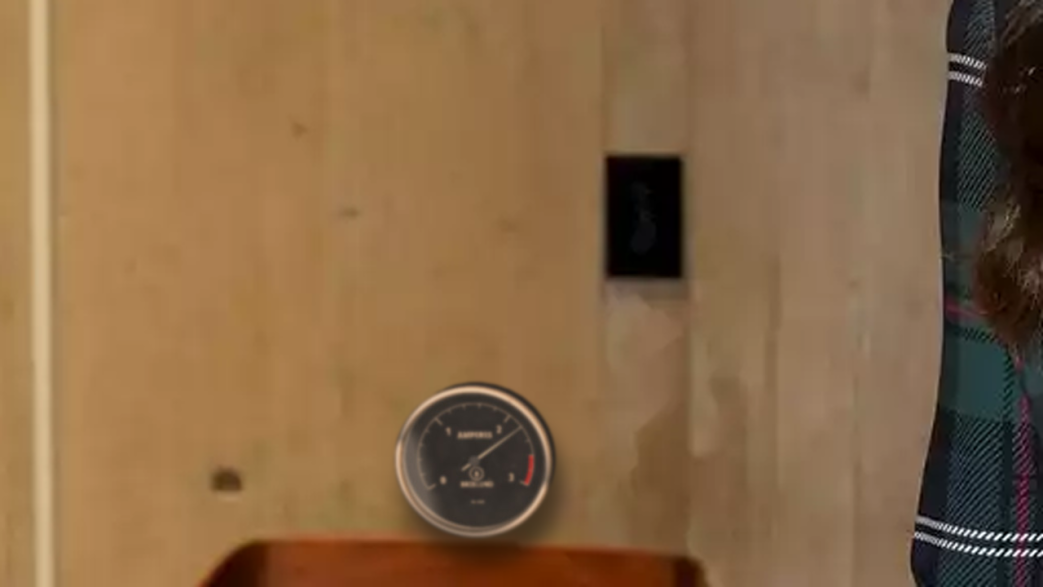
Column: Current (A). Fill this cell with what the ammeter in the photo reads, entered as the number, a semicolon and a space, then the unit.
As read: 2.2; A
